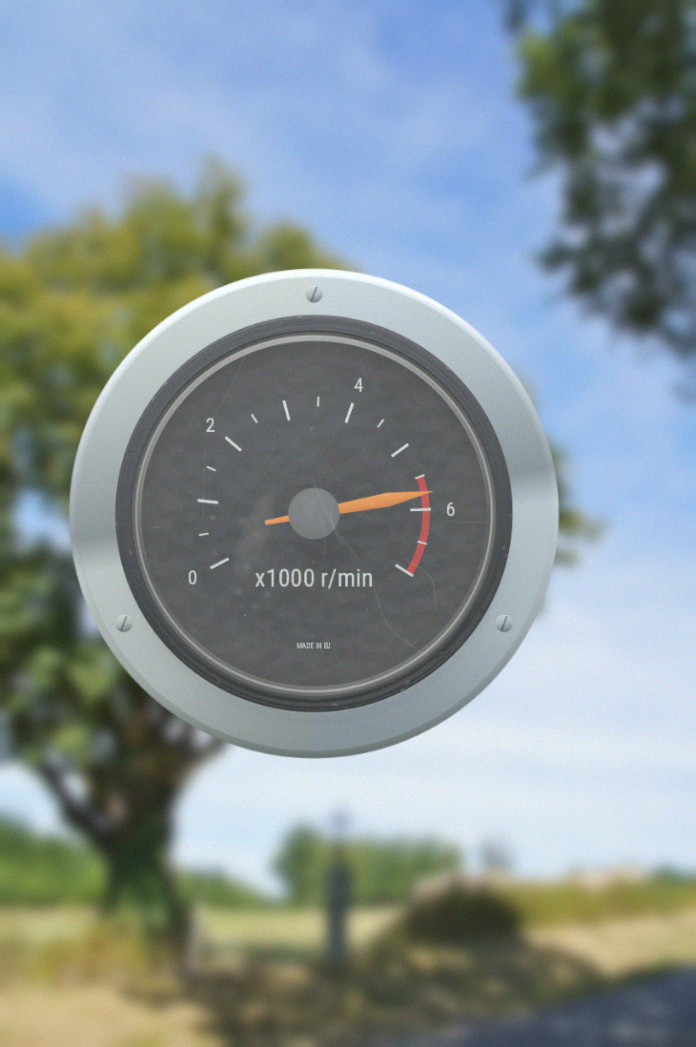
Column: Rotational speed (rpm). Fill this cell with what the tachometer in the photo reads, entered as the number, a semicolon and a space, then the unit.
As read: 5750; rpm
